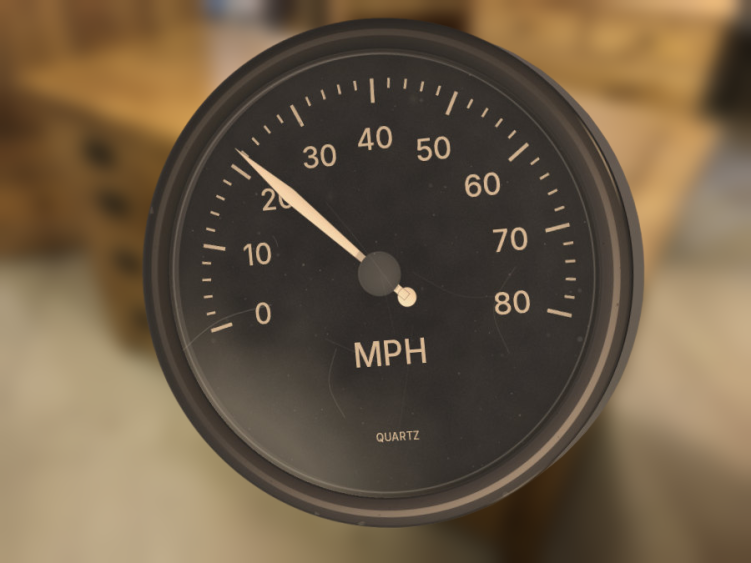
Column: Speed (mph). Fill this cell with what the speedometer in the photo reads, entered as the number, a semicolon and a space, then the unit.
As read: 22; mph
